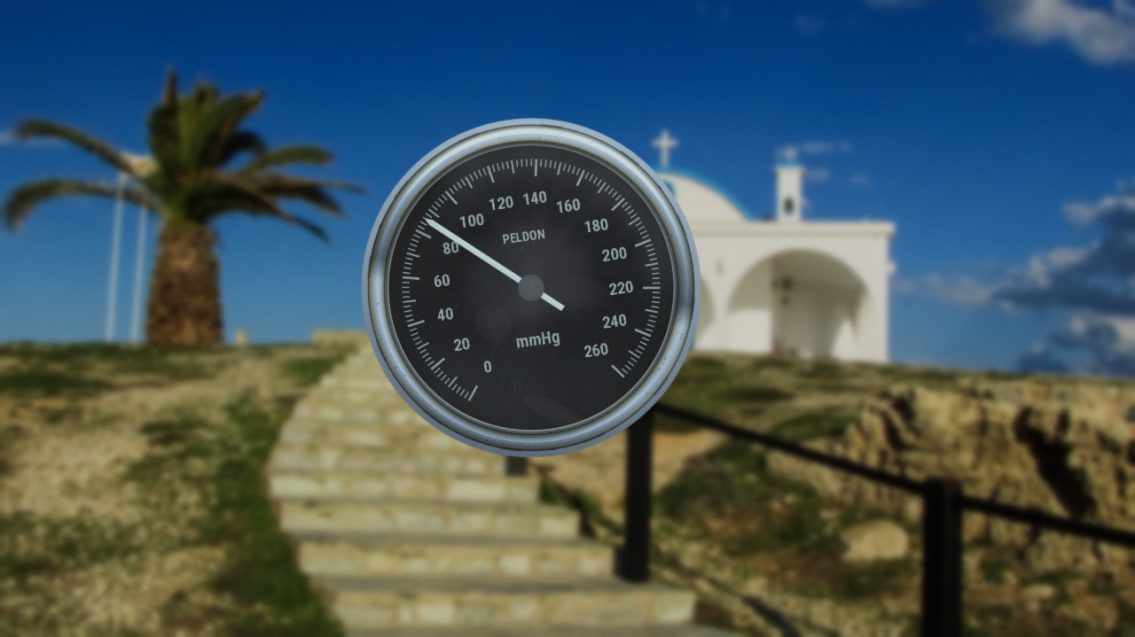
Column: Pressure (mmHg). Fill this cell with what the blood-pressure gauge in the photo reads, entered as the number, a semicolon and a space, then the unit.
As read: 86; mmHg
